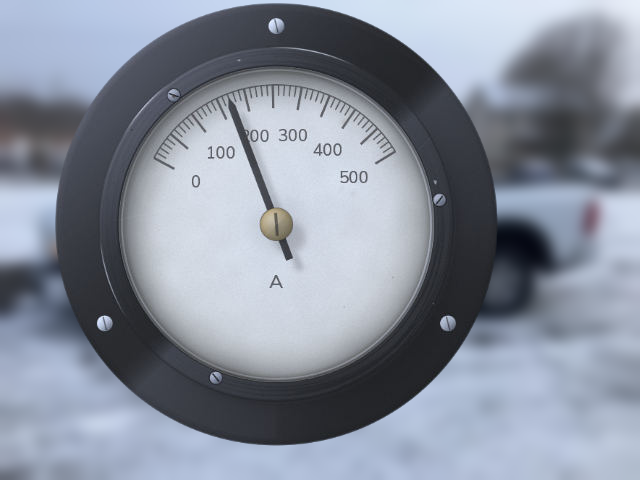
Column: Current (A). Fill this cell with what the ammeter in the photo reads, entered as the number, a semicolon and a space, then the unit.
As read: 170; A
